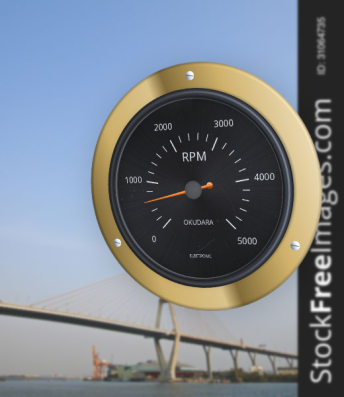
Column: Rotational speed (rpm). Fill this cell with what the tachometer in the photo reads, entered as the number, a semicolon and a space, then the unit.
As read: 600; rpm
